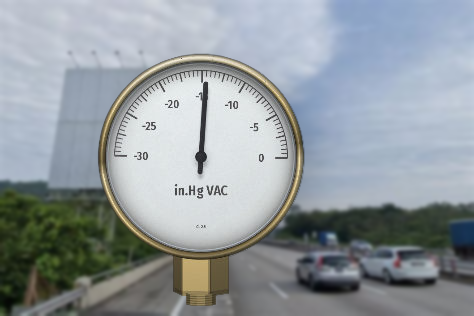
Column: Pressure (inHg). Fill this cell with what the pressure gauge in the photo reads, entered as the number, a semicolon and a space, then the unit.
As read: -14.5; inHg
